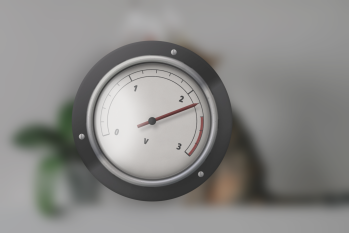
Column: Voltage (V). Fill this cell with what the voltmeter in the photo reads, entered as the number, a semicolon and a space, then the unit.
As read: 2.2; V
